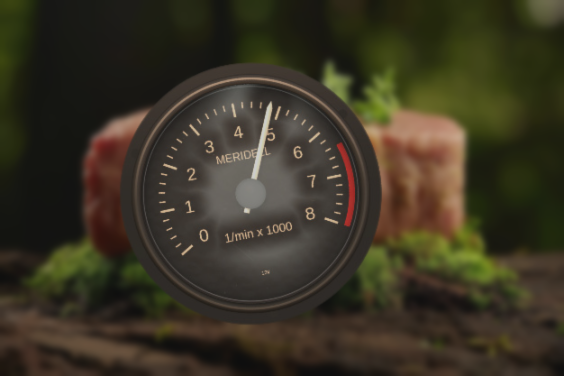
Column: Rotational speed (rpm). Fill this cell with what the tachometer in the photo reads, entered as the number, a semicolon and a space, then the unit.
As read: 4800; rpm
